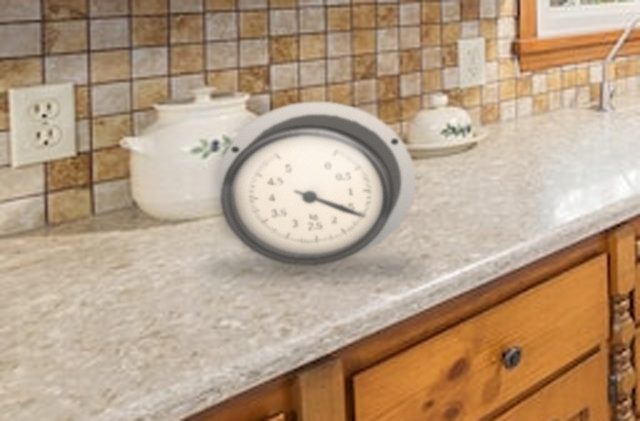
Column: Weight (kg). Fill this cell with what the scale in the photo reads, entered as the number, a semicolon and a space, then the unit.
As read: 1.5; kg
